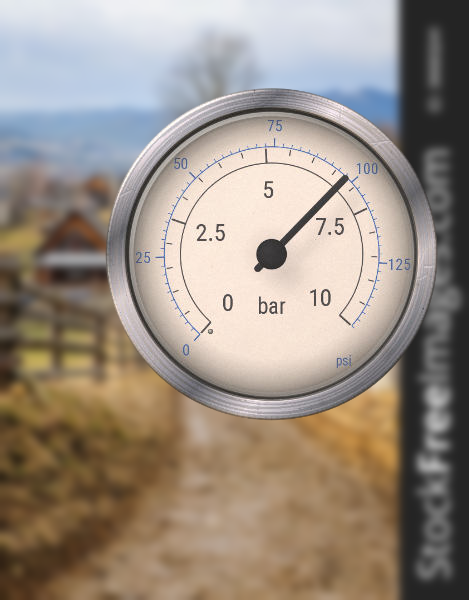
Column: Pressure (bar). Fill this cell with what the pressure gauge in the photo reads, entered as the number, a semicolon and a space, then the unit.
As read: 6.75; bar
